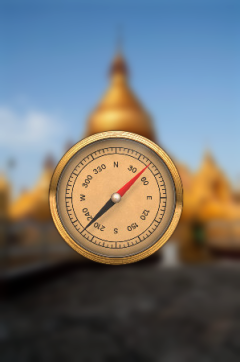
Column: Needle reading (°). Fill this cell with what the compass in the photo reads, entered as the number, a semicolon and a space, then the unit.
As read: 45; °
